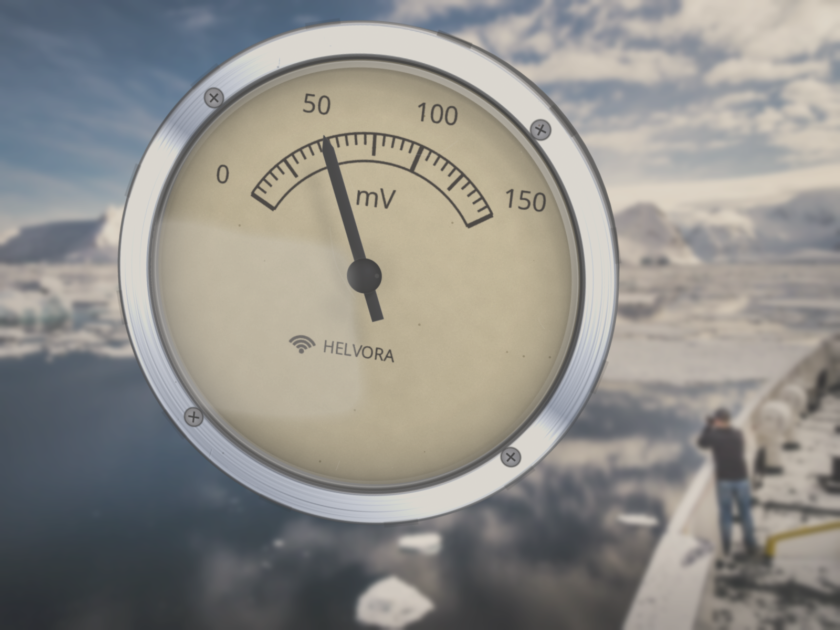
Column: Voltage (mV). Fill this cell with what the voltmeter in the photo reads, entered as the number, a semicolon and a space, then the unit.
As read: 50; mV
